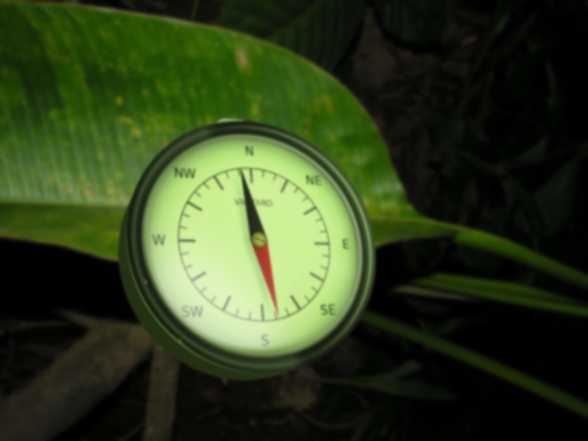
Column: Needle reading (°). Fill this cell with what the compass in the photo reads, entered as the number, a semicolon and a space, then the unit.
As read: 170; °
